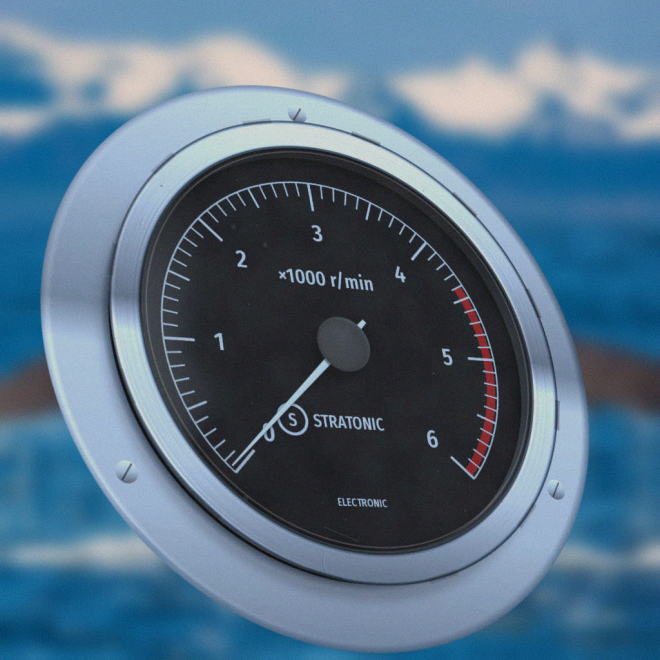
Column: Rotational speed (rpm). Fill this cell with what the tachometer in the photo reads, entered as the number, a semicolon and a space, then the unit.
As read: 50; rpm
